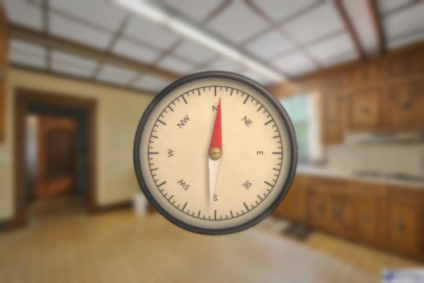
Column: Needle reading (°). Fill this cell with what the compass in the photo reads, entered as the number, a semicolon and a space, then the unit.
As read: 5; °
